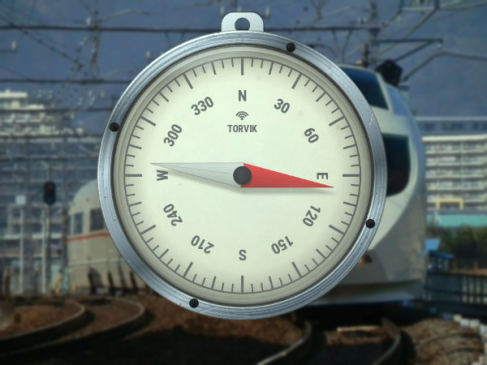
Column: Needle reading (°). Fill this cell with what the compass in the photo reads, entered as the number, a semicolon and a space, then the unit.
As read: 97.5; °
